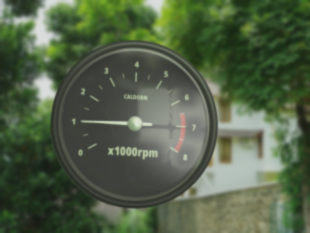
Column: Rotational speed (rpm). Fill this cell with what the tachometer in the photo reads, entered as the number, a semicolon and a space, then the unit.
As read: 1000; rpm
